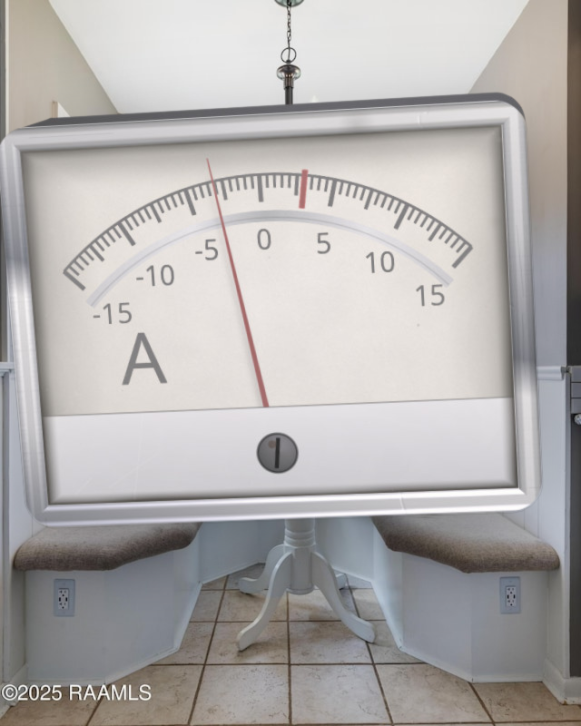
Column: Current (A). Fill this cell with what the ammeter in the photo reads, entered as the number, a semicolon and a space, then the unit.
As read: -3; A
